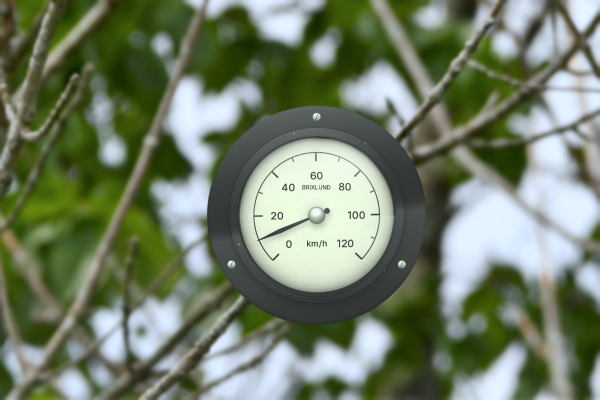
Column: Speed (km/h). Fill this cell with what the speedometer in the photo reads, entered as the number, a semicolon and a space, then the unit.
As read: 10; km/h
